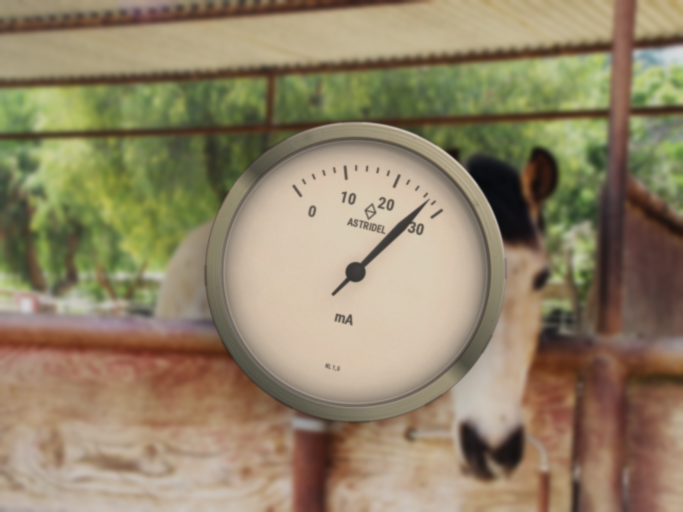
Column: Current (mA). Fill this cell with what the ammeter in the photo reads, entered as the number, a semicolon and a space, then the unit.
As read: 27; mA
